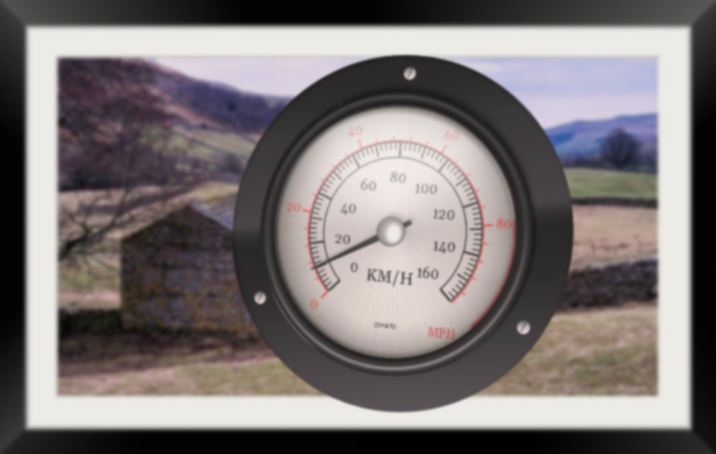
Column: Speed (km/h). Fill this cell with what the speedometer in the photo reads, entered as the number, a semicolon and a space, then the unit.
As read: 10; km/h
